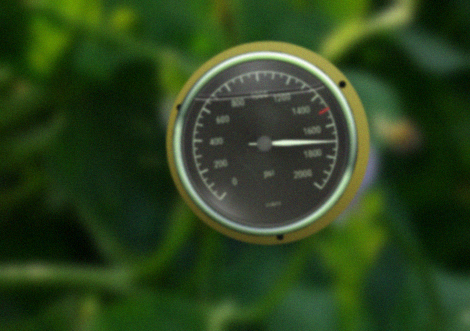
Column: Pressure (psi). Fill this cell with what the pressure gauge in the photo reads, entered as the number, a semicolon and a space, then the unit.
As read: 1700; psi
